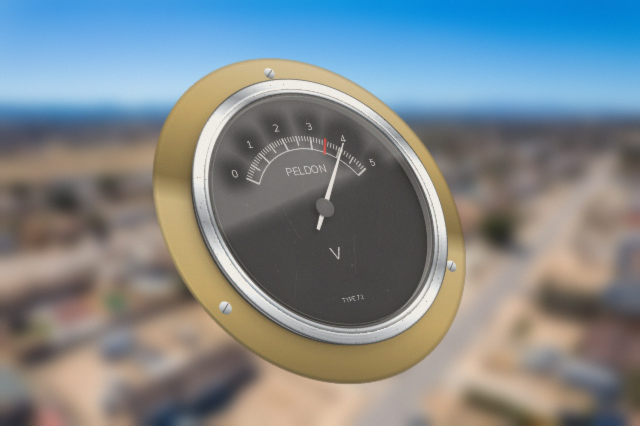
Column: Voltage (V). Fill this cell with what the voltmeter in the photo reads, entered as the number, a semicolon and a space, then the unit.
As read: 4; V
